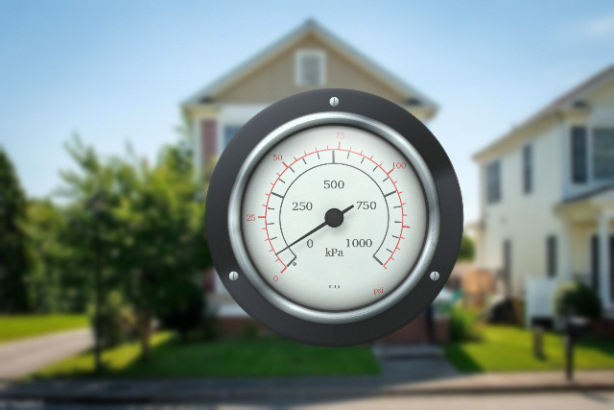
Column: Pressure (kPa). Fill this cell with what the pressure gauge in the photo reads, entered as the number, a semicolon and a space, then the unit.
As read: 50; kPa
